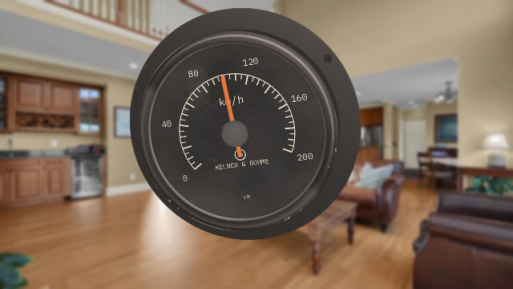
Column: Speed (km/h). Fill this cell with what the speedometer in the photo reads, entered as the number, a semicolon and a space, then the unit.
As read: 100; km/h
